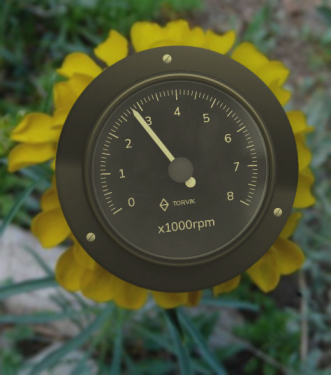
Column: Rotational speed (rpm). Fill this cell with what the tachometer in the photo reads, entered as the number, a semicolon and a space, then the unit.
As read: 2800; rpm
